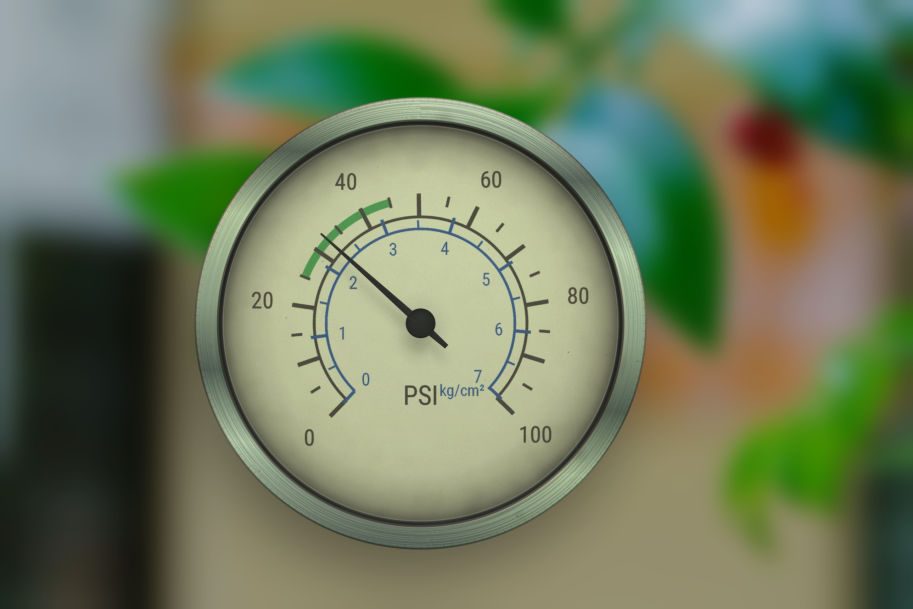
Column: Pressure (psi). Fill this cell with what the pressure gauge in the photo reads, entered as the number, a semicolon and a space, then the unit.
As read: 32.5; psi
